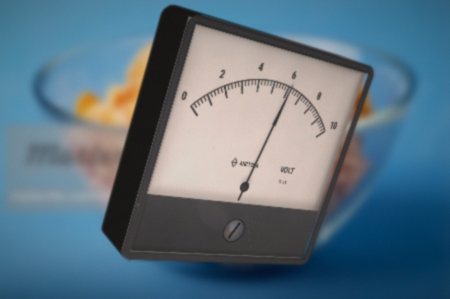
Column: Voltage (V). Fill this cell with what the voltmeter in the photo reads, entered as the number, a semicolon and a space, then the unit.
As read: 6; V
